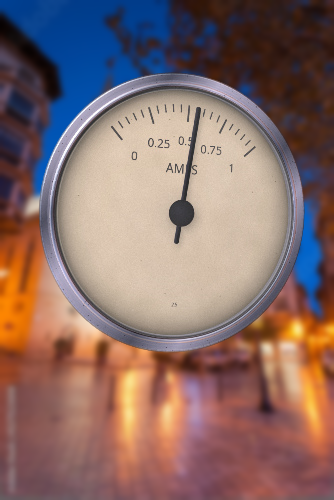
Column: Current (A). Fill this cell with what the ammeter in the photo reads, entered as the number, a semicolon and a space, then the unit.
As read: 0.55; A
